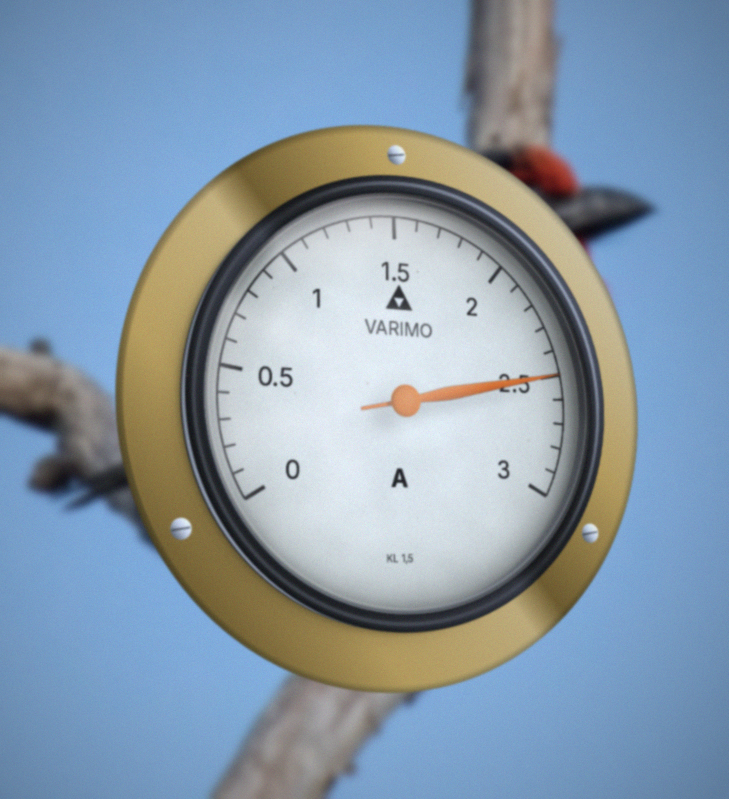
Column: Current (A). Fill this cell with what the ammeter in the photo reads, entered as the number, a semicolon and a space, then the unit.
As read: 2.5; A
